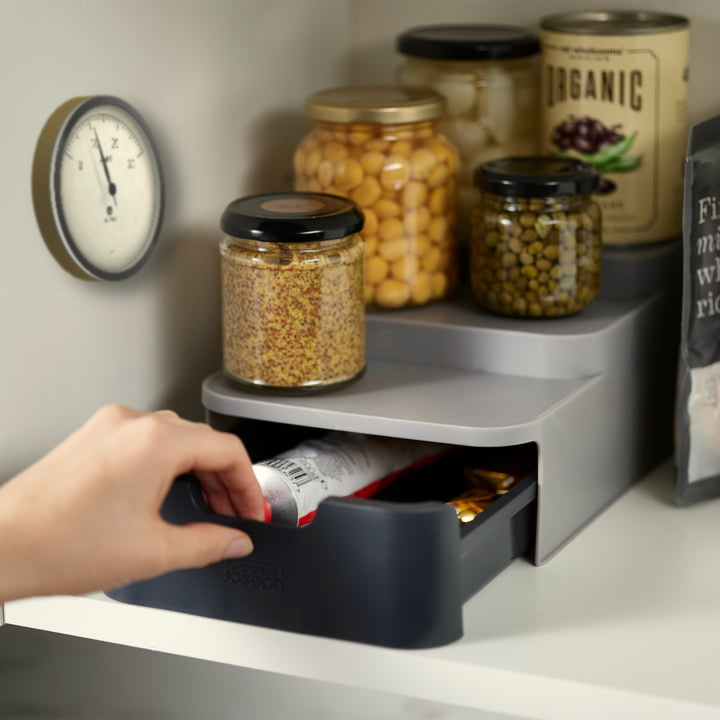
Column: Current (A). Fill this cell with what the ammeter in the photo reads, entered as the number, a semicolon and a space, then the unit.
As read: 10; A
